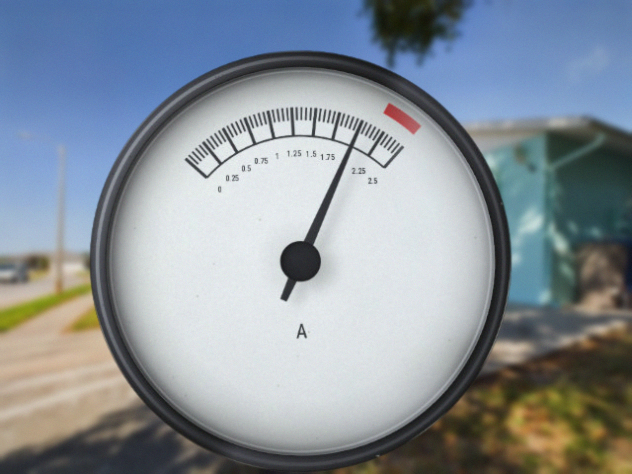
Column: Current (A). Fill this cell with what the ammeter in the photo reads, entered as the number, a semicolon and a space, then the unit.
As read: 2; A
